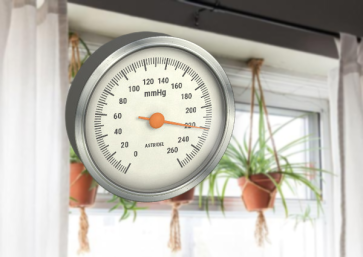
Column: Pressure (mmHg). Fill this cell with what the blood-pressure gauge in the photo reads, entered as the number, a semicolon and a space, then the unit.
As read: 220; mmHg
